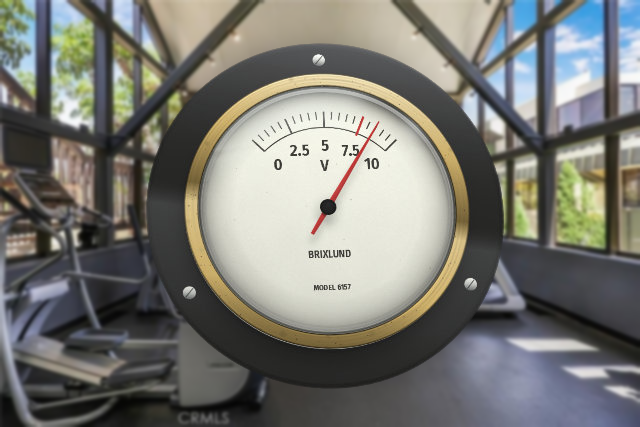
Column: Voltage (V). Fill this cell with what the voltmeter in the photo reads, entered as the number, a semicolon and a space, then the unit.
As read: 8.5; V
